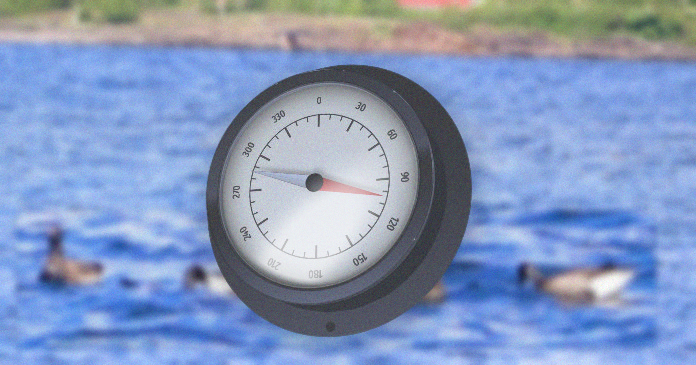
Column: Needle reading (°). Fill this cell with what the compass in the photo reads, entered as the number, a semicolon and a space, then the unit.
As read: 105; °
